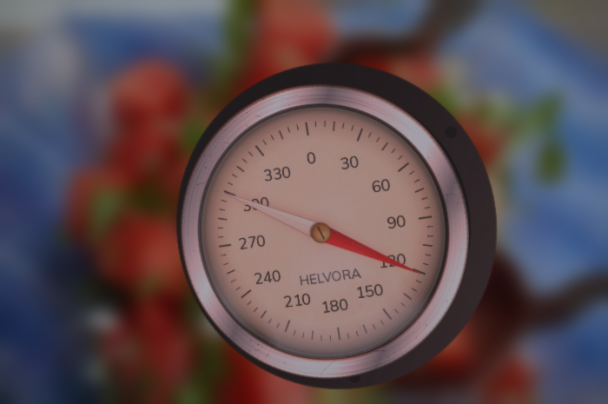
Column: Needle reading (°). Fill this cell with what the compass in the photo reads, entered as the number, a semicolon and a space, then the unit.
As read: 120; °
